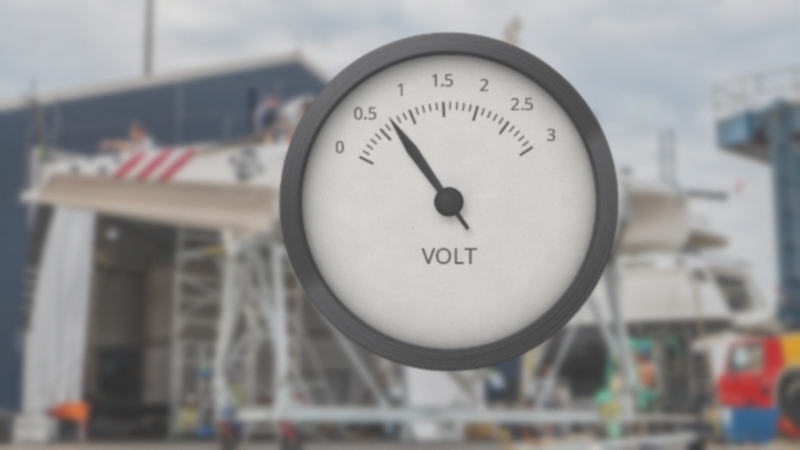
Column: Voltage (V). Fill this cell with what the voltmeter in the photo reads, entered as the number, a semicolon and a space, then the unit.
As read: 0.7; V
